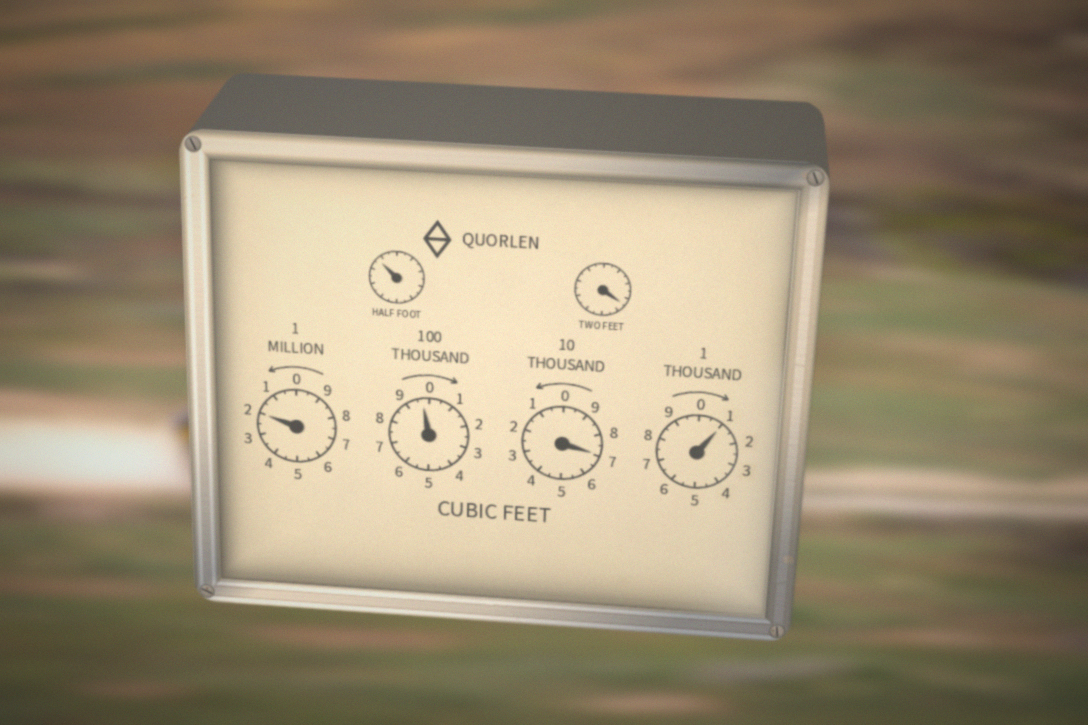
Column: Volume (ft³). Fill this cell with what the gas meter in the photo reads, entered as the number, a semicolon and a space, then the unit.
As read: 197100; ft³
